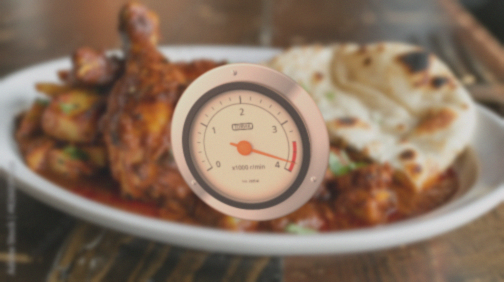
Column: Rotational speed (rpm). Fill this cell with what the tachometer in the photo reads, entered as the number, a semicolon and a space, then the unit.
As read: 3800; rpm
